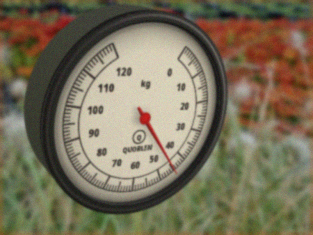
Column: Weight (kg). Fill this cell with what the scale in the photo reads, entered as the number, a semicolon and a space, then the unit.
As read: 45; kg
